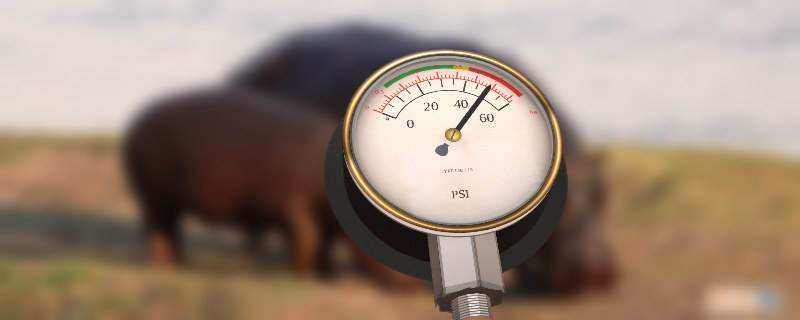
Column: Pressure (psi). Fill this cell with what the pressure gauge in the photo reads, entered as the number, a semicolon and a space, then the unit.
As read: 50; psi
